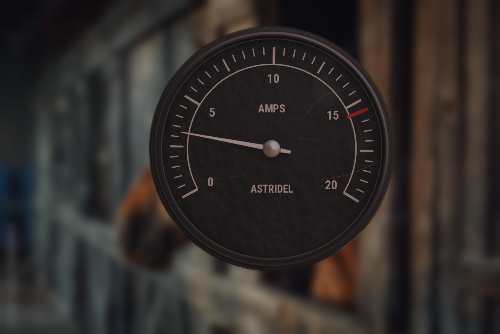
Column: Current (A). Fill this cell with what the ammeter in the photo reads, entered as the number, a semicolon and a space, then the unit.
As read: 3.25; A
